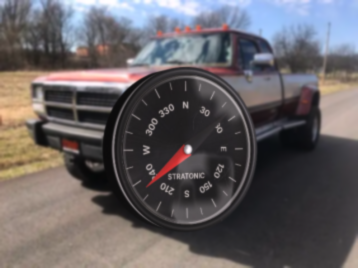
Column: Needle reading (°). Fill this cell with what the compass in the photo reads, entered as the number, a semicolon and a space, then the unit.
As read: 232.5; °
